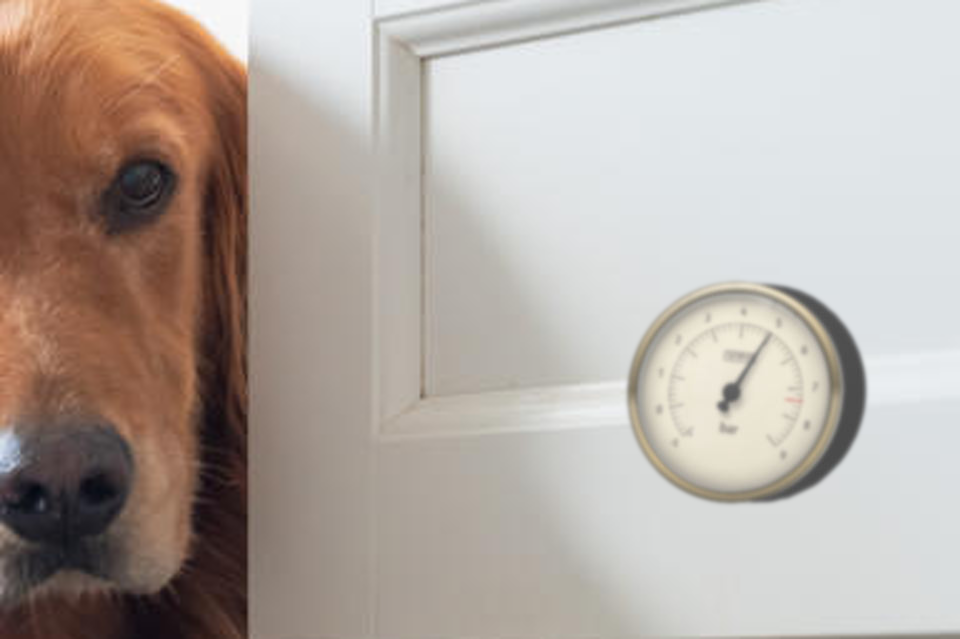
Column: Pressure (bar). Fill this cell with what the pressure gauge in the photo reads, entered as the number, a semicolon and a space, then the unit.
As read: 5; bar
